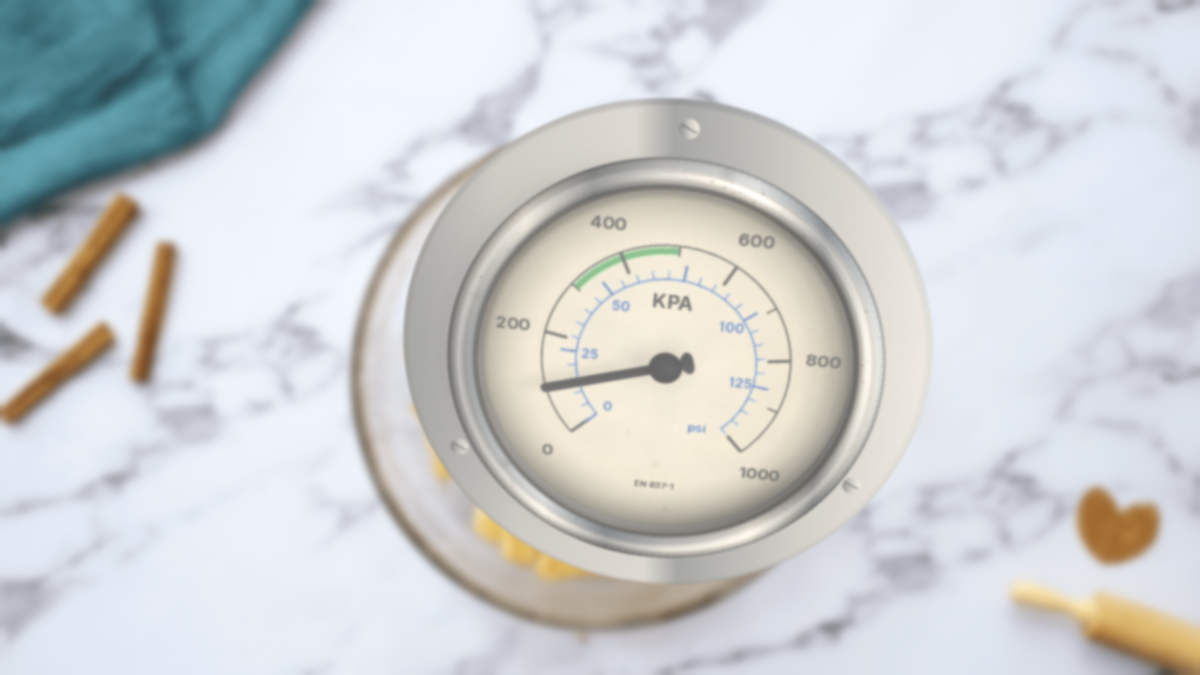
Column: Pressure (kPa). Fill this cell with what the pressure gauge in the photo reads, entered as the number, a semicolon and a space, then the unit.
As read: 100; kPa
